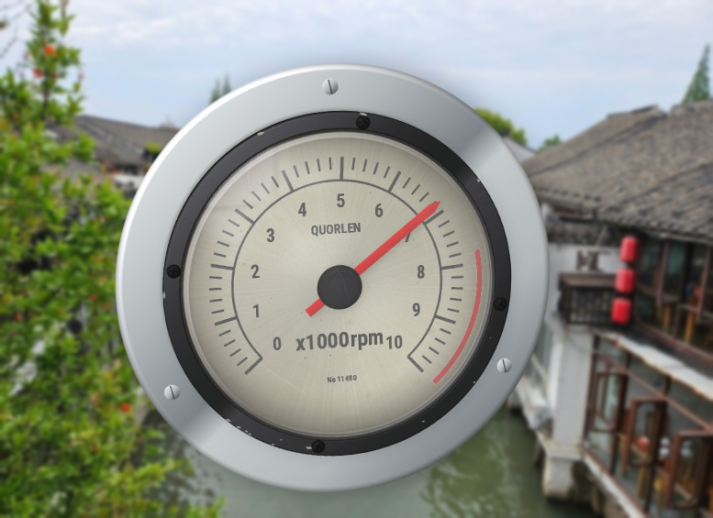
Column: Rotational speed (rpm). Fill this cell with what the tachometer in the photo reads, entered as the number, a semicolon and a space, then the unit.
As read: 6800; rpm
